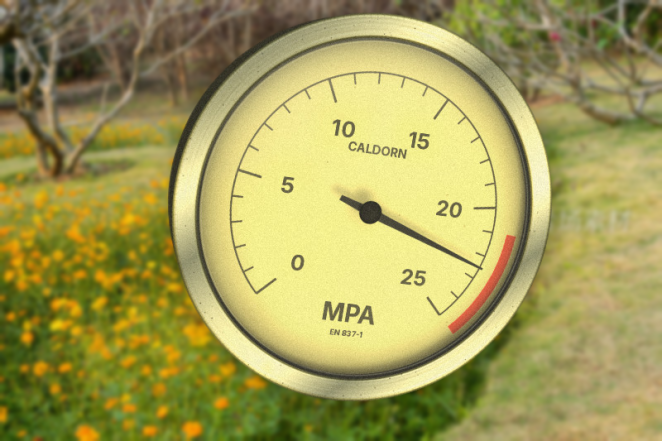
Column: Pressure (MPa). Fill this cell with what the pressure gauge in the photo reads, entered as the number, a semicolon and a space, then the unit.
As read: 22.5; MPa
